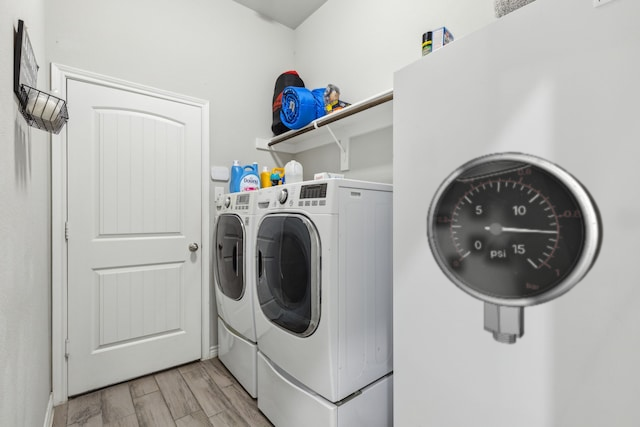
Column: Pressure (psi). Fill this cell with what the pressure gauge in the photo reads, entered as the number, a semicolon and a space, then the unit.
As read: 12.5; psi
